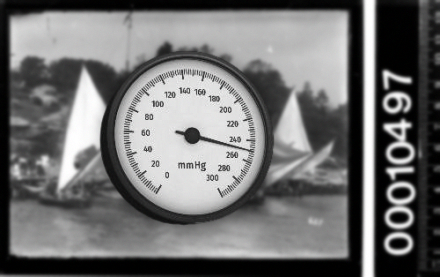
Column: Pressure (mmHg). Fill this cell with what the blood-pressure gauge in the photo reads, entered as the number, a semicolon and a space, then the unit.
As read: 250; mmHg
